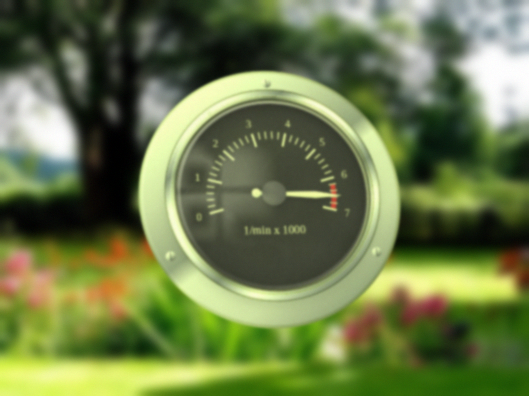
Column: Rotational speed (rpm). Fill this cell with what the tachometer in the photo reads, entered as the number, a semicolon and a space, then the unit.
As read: 6600; rpm
